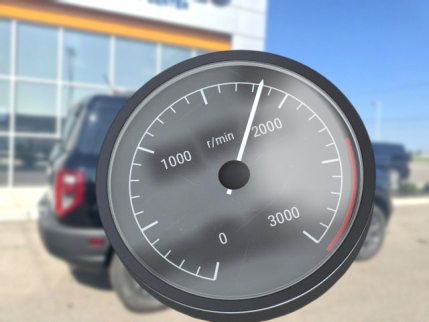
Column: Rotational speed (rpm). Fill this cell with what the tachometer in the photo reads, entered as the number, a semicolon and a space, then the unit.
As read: 1850; rpm
